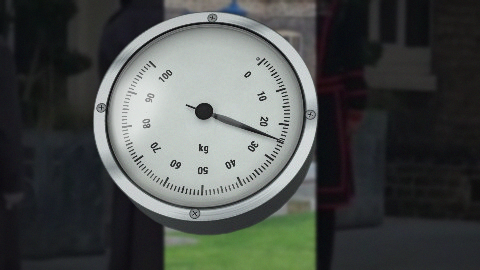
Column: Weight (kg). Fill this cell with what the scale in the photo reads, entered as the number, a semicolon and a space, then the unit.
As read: 25; kg
